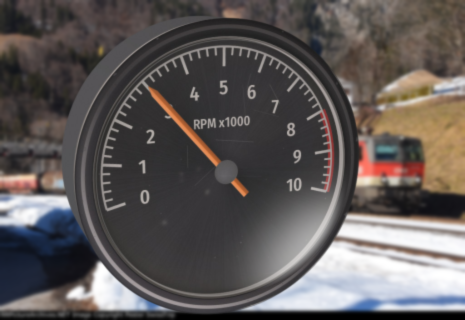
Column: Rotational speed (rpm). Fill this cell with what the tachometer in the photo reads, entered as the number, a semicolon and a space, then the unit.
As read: 3000; rpm
